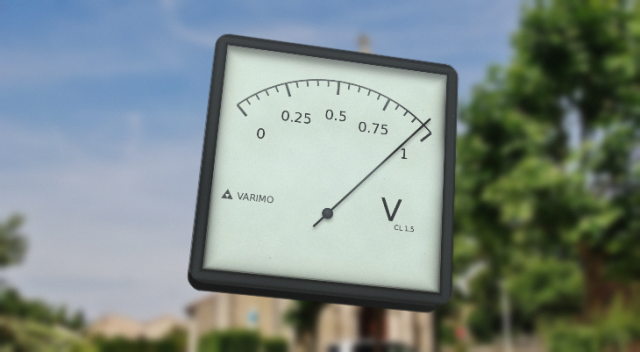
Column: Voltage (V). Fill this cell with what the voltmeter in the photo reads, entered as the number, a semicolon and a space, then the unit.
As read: 0.95; V
